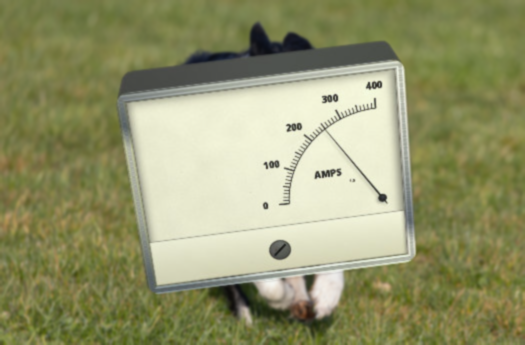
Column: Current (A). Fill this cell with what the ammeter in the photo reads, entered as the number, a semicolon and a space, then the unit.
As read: 250; A
